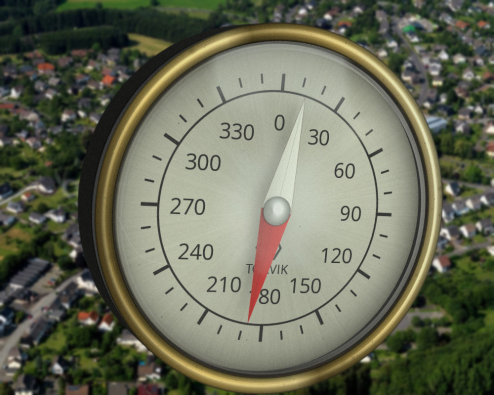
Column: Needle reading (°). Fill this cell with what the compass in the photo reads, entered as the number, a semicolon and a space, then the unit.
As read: 190; °
